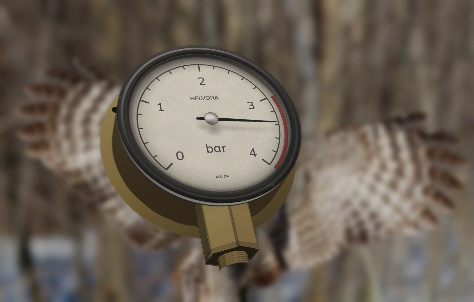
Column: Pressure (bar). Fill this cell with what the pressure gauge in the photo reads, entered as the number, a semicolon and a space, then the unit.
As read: 3.4; bar
